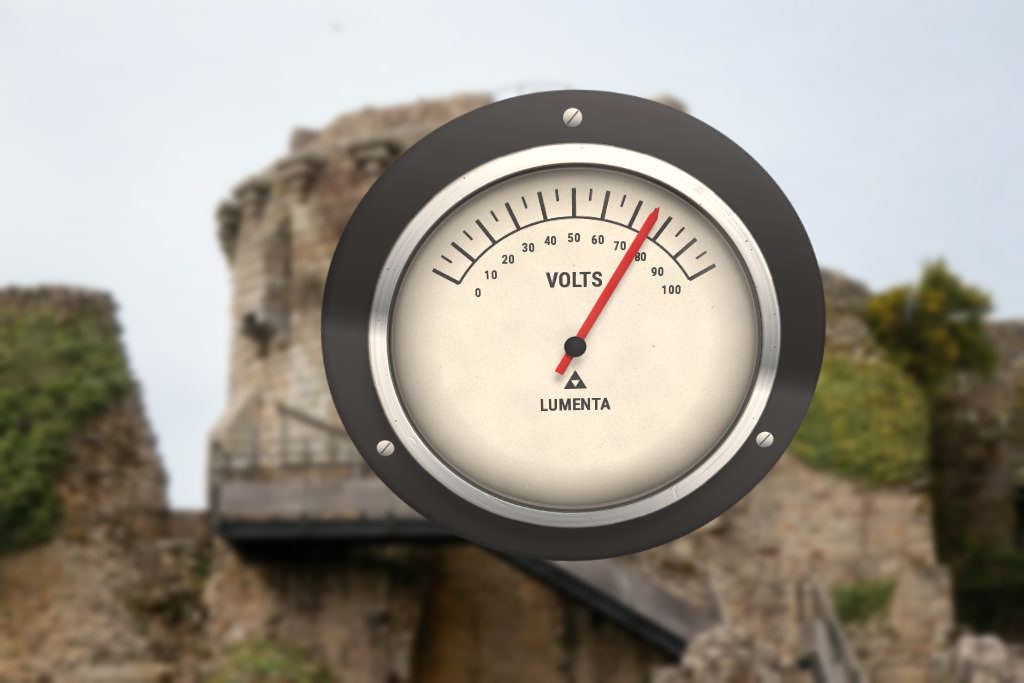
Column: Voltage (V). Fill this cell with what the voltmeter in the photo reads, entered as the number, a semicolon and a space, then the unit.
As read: 75; V
